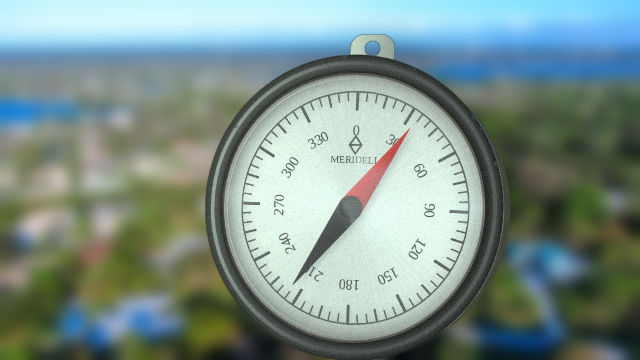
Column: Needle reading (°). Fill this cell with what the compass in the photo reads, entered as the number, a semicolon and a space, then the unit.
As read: 35; °
